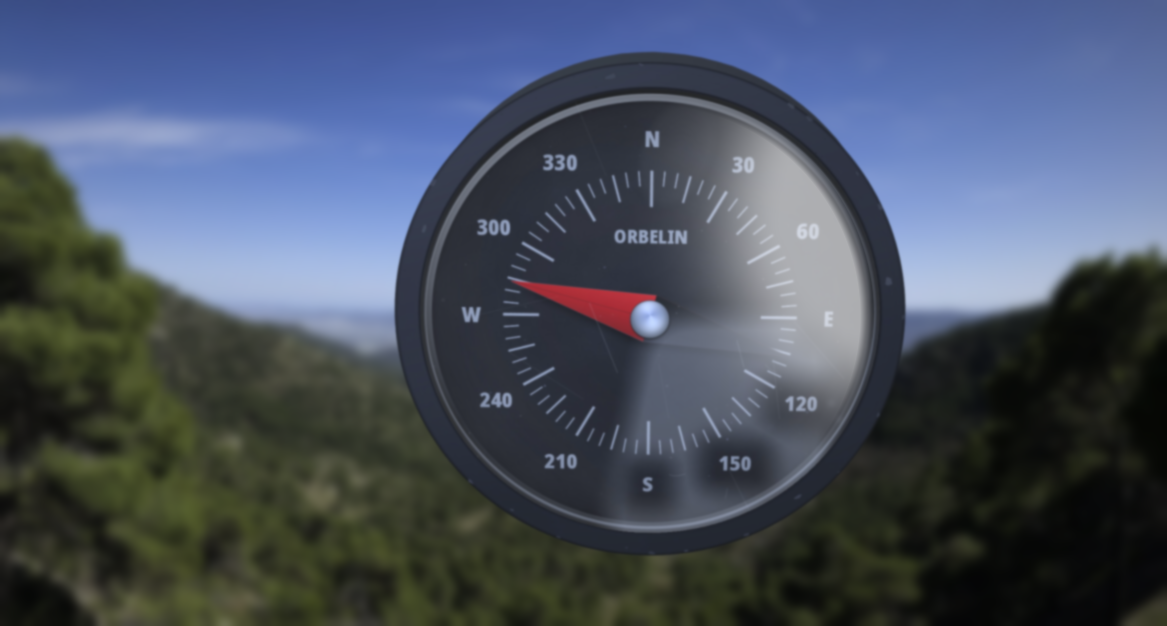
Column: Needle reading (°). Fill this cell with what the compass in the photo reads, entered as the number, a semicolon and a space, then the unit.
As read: 285; °
